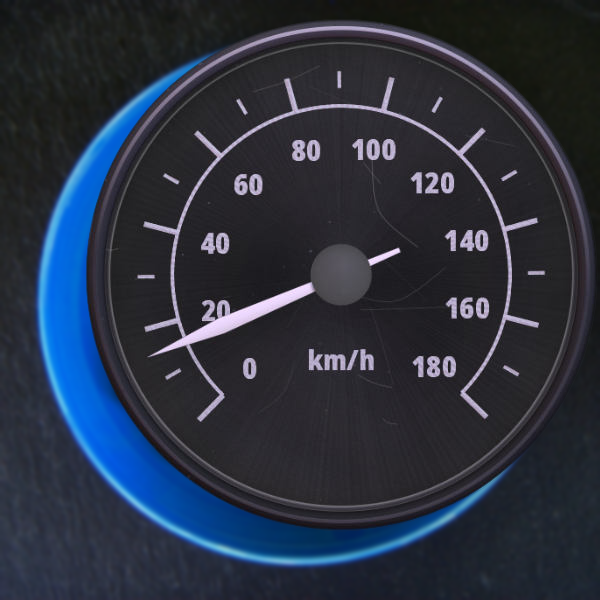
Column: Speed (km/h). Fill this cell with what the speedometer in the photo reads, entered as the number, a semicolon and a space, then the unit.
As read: 15; km/h
